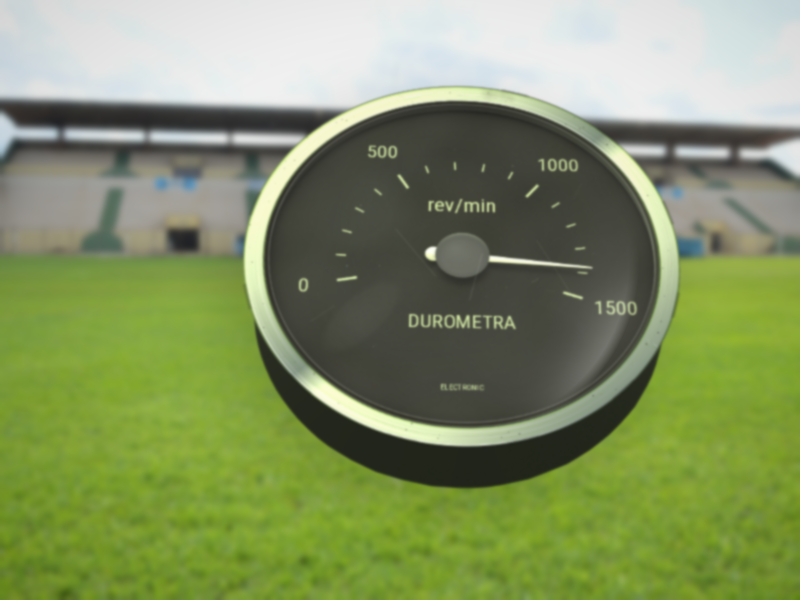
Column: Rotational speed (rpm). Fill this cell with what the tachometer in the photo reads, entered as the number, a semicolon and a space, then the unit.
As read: 1400; rpm
